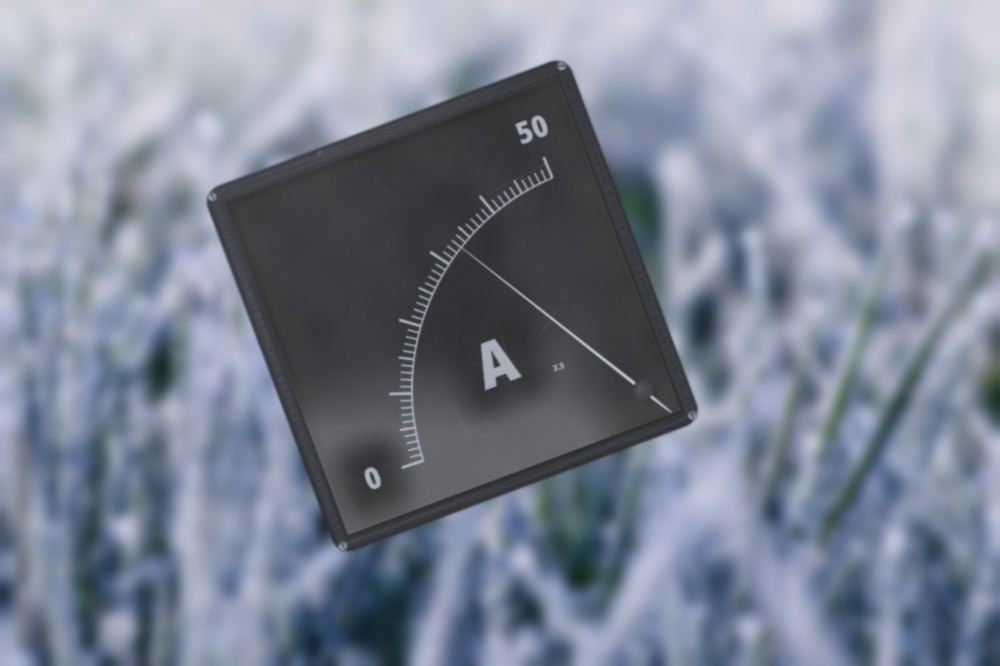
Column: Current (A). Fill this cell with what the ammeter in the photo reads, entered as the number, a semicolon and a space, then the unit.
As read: 33; A
